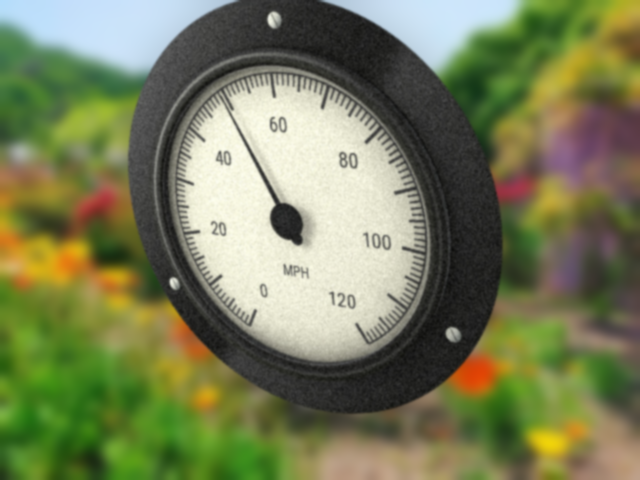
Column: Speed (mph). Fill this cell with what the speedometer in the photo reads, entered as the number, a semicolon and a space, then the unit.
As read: 50; mph
